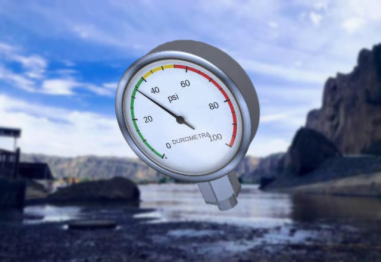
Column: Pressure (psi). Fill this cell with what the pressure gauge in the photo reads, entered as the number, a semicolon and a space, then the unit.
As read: 35; psi
